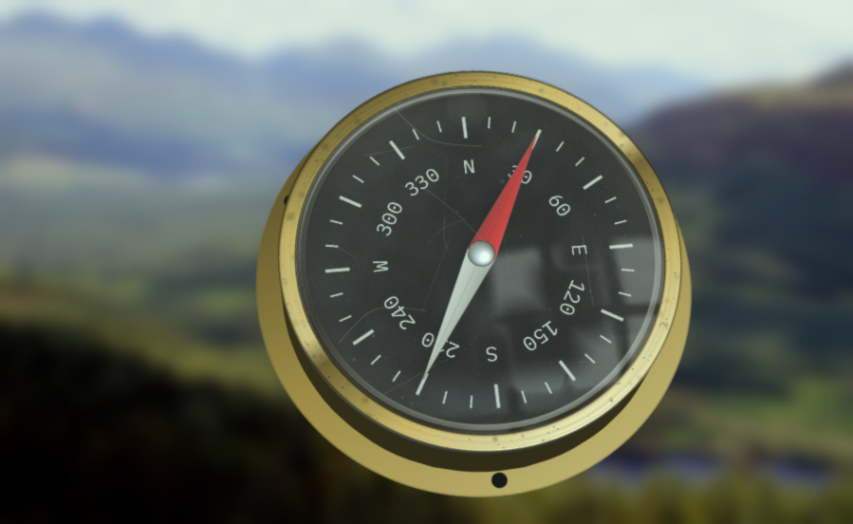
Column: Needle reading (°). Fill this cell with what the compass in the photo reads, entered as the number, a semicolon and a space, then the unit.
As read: 30; °
